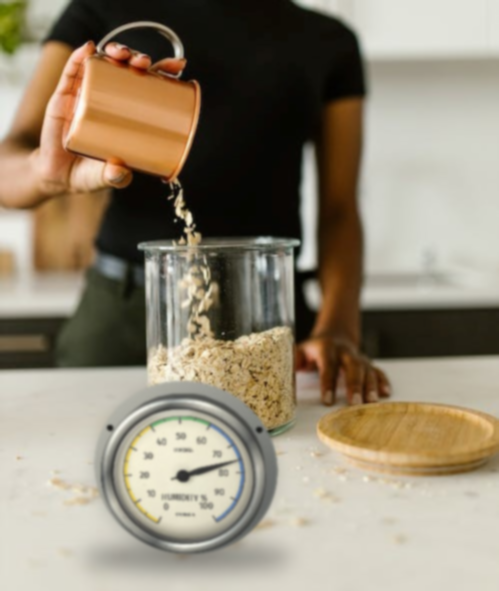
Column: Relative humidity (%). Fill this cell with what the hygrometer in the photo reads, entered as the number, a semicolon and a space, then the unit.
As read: 75; %
